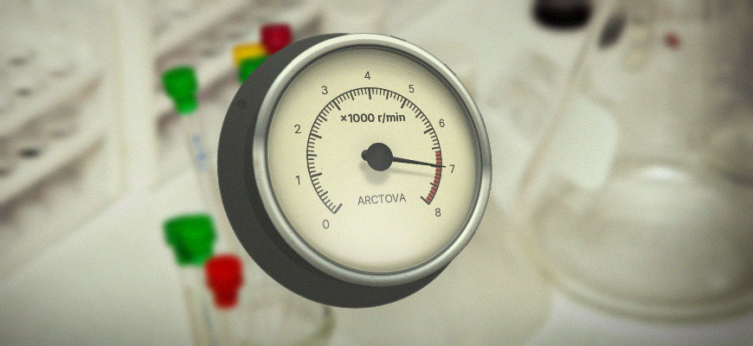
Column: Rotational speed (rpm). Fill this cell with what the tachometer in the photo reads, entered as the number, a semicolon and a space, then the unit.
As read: 7000; rpm
